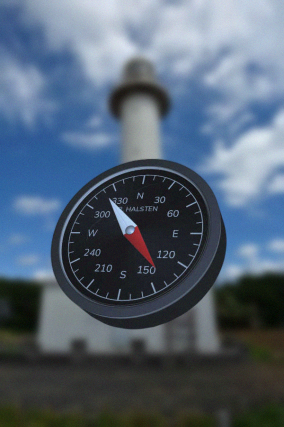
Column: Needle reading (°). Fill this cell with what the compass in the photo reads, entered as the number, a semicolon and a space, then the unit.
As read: 140; °
